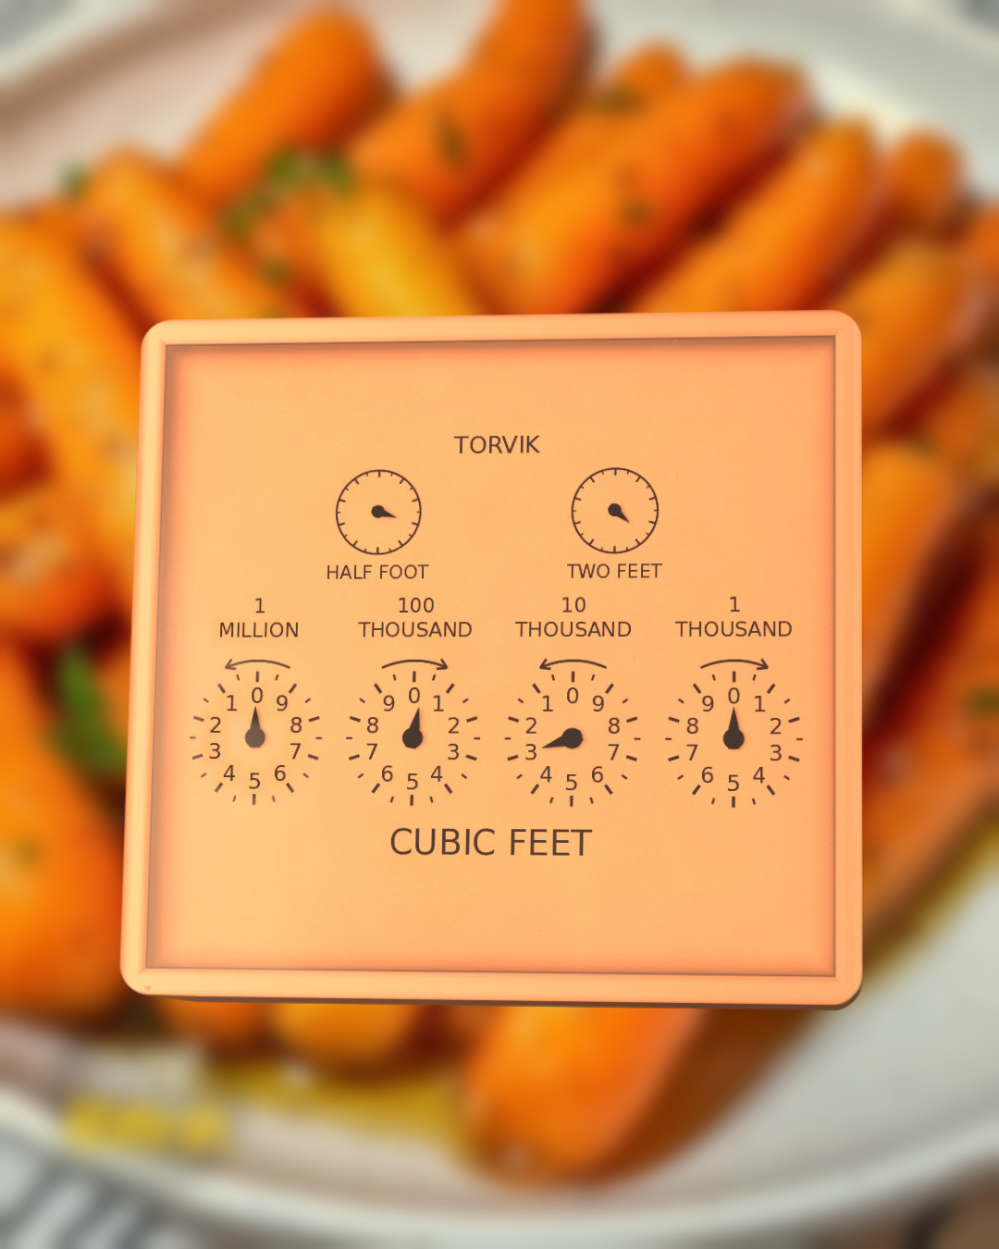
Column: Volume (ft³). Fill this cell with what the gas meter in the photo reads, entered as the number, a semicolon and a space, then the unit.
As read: 3000; ft³
